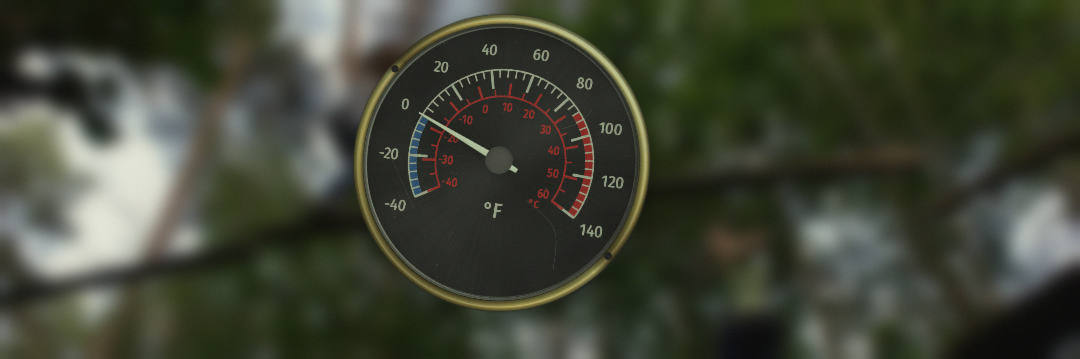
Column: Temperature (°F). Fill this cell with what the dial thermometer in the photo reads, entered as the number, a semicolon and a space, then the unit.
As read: 0; °F
